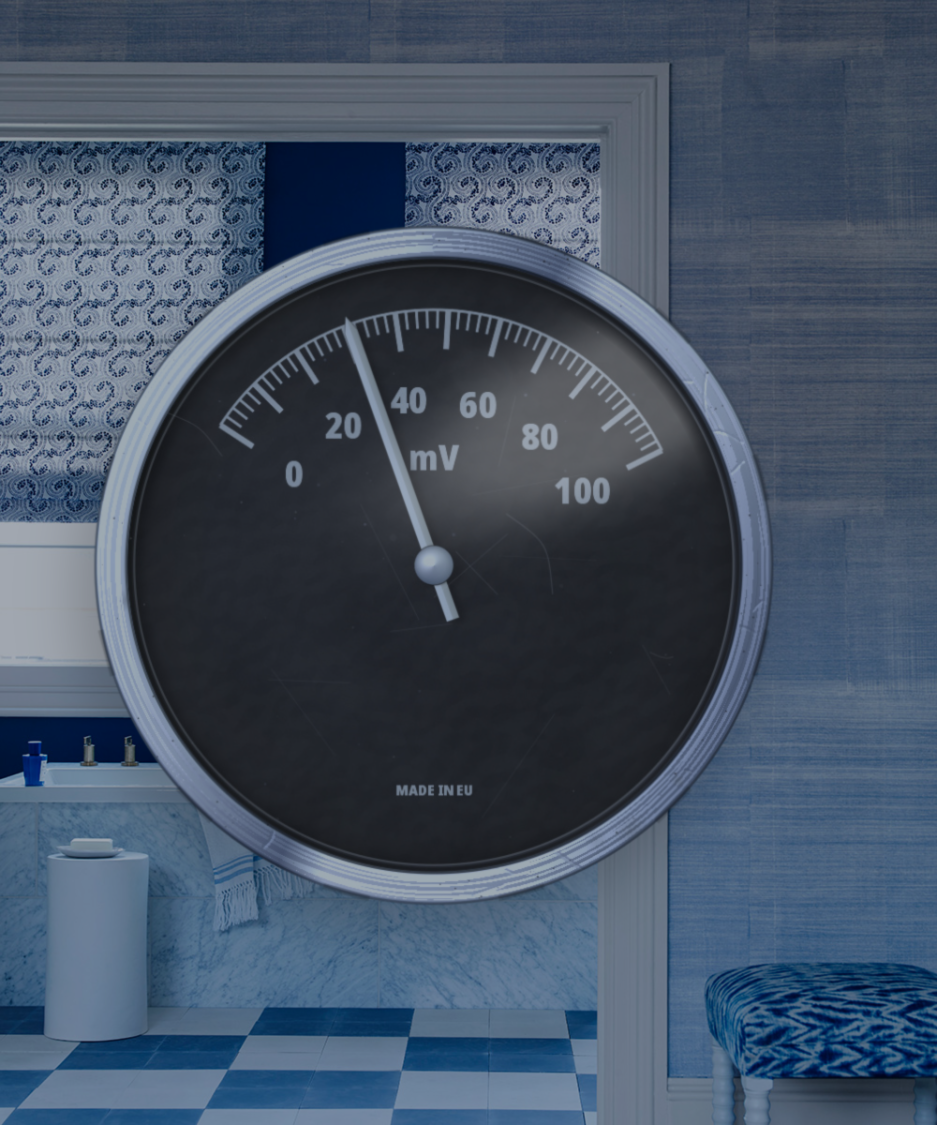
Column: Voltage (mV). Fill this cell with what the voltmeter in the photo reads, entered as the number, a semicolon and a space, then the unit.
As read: 31; mV
